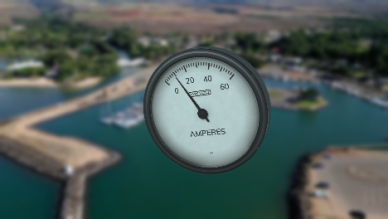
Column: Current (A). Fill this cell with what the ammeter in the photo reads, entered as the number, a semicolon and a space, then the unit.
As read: 10; A
